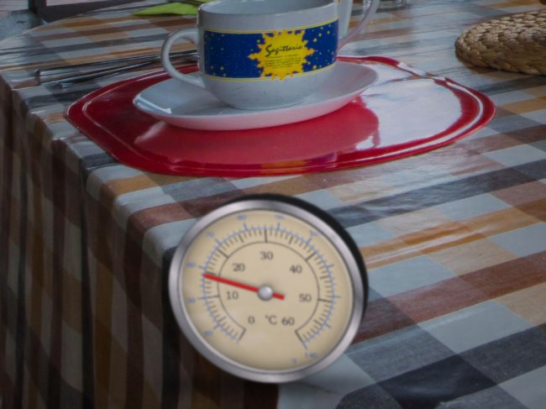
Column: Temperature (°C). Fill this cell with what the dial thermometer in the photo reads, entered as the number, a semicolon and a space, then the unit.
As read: 15; °C
